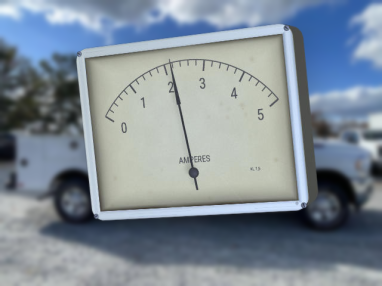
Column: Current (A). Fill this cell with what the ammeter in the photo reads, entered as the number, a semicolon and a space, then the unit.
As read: 2.2; A
